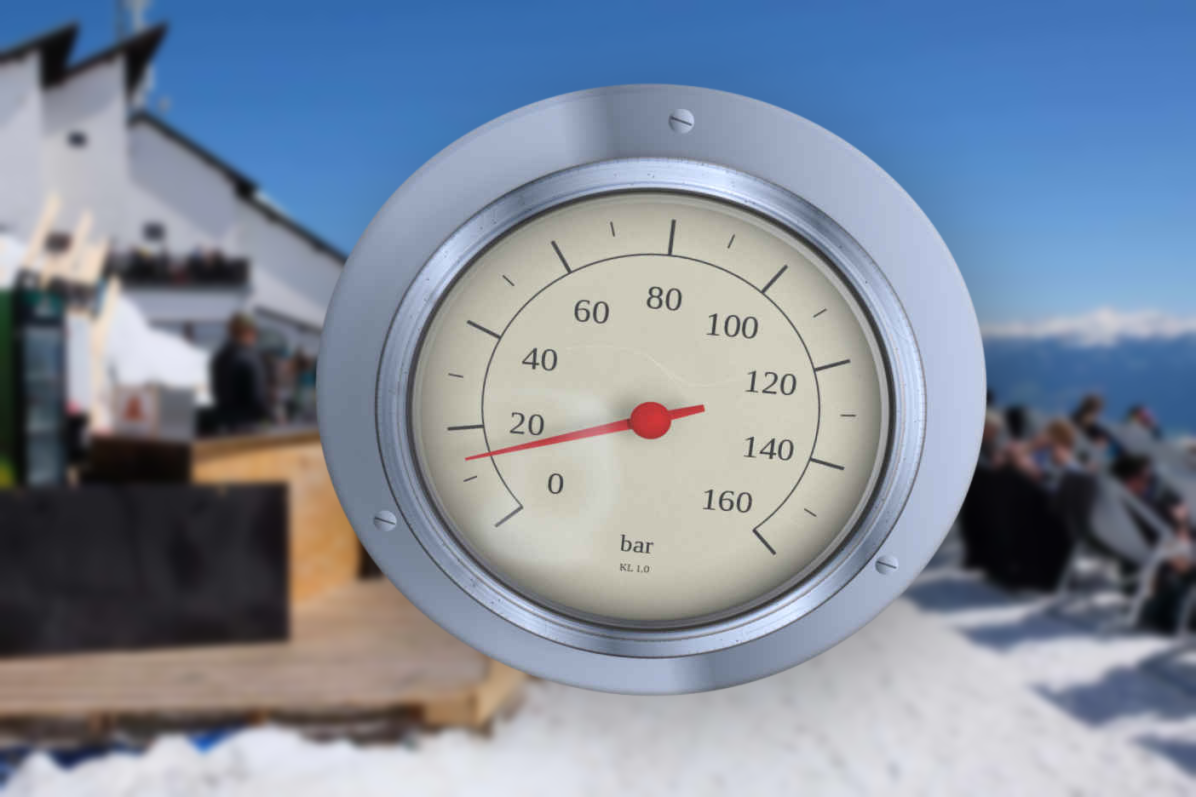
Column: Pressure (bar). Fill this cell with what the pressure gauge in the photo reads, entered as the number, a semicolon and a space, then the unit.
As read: 15; bar
